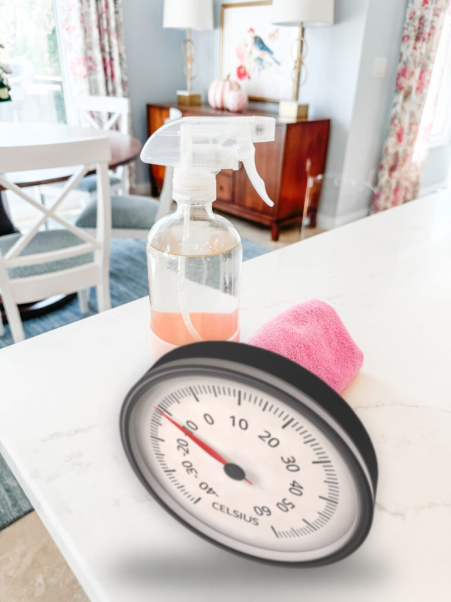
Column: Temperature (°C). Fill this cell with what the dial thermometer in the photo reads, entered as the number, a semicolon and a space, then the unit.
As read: -10; °C
